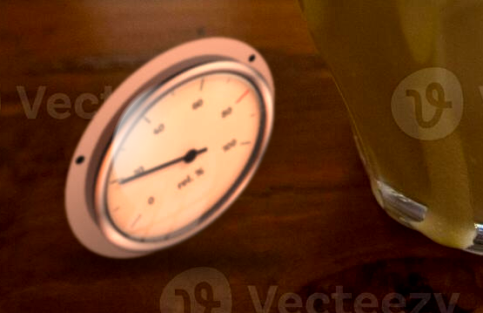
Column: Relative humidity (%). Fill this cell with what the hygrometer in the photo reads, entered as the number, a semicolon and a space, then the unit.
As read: 20; %
